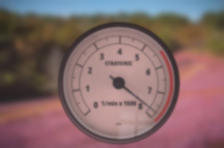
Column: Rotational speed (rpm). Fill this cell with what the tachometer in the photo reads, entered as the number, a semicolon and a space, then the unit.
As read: 7750; rpm
